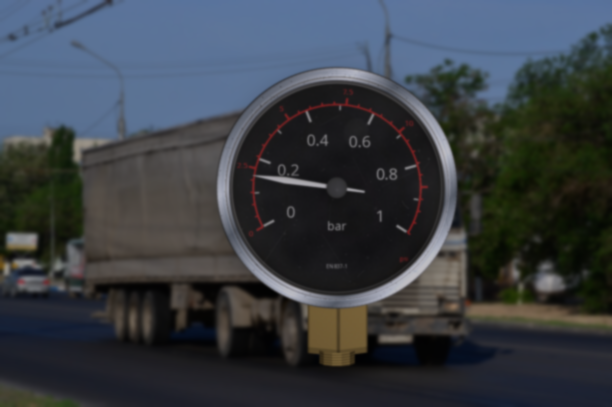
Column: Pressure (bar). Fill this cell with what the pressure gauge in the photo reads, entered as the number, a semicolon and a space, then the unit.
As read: 0.15; bar
